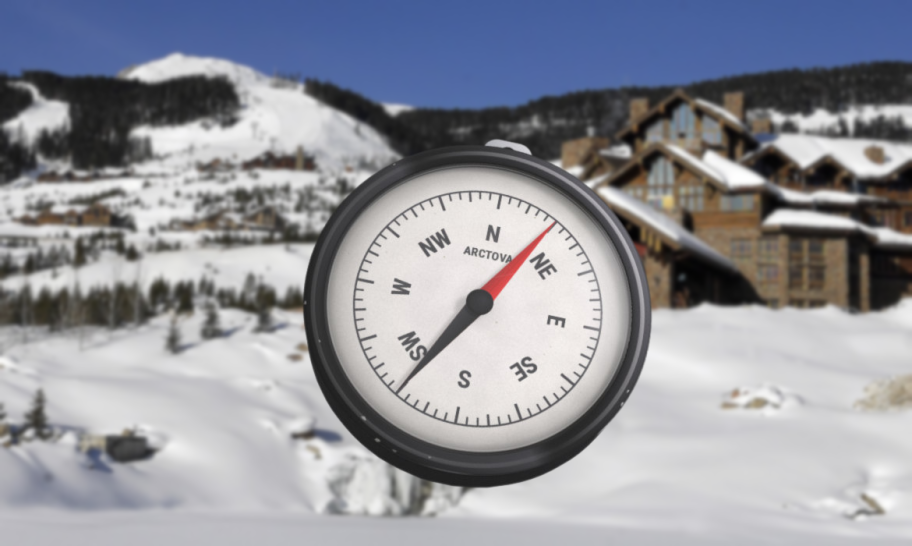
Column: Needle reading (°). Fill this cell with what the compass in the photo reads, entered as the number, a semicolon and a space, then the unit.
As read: 30; °
